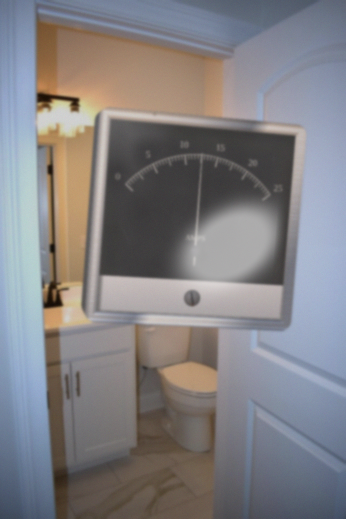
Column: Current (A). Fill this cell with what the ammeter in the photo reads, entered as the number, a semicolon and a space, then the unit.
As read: 12.5; A
